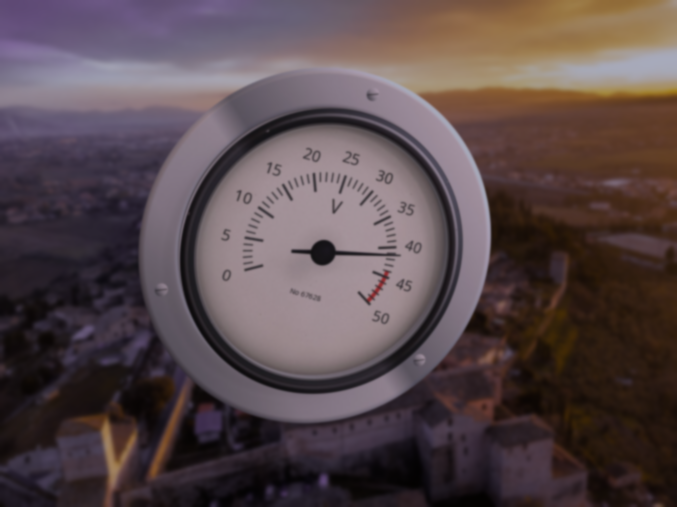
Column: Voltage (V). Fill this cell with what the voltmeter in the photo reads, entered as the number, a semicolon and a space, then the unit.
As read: 41; V
